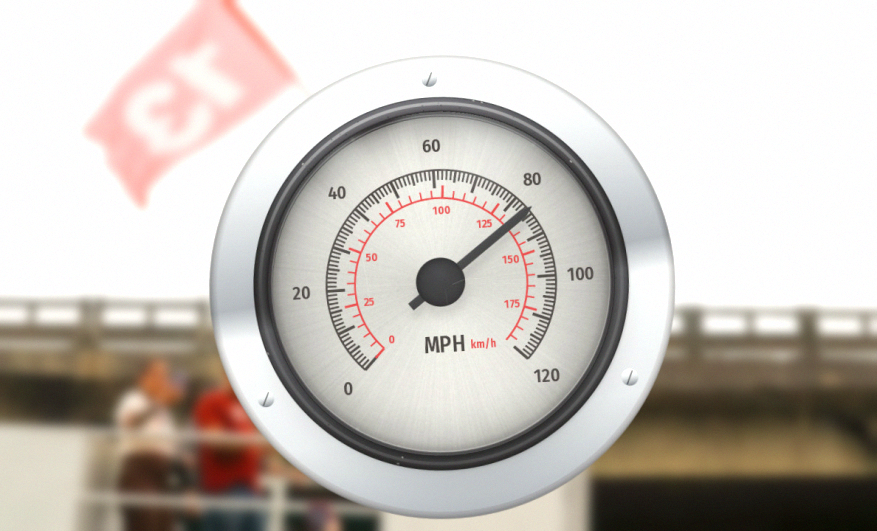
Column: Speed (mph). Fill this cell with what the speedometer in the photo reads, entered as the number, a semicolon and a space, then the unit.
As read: 84; mph
